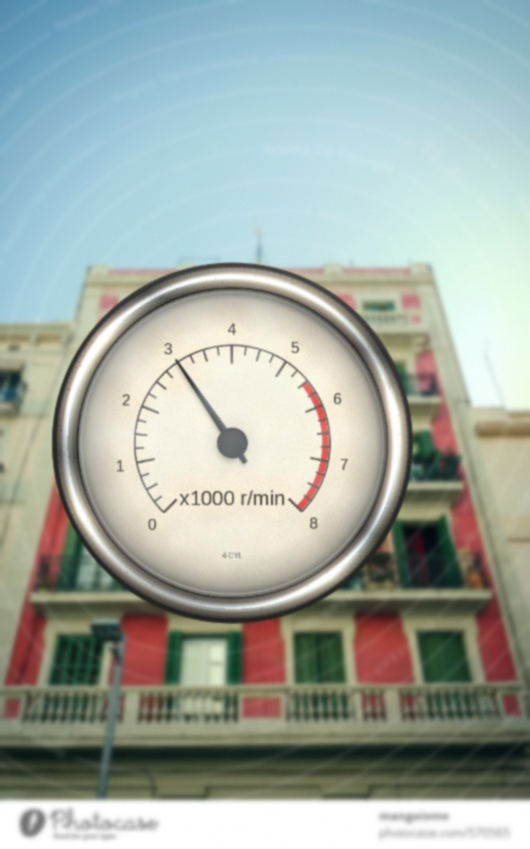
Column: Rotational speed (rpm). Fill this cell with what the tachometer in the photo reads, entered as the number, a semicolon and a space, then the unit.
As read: 3000; rpm
